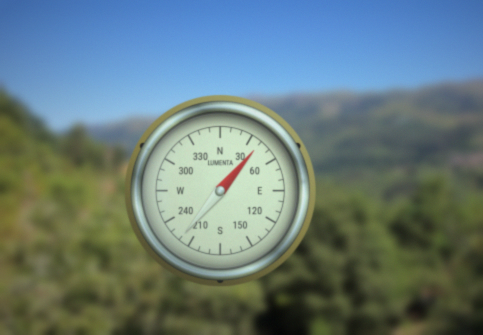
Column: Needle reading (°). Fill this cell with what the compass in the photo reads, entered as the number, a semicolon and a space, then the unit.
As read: 40; °
